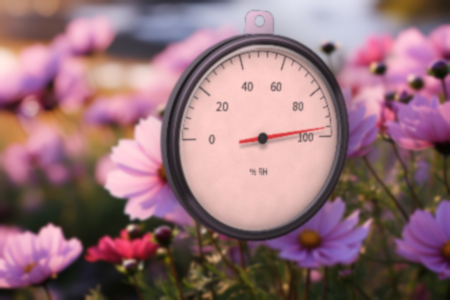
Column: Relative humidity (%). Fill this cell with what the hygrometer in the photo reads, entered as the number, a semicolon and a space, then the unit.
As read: 96; %
